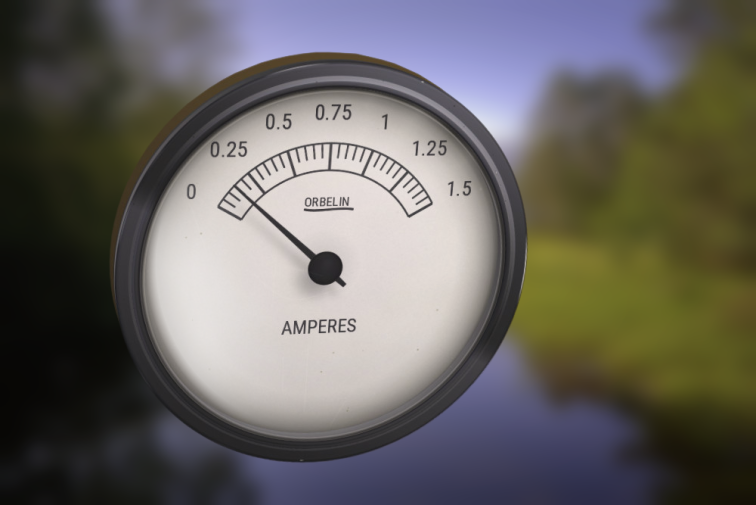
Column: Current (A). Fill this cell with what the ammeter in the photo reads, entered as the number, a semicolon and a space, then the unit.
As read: 0.15; A
